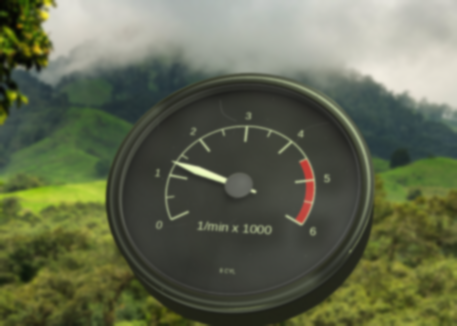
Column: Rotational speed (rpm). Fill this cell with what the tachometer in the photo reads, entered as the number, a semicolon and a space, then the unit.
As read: 1250; rpm
